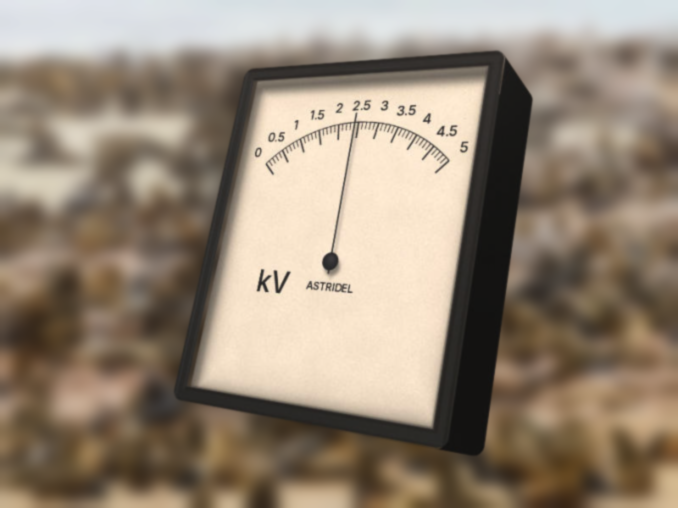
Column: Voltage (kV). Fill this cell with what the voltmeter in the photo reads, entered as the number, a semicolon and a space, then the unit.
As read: 2.5; kV
